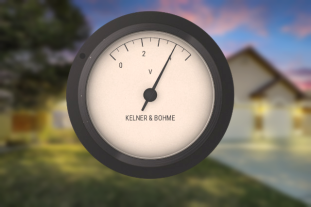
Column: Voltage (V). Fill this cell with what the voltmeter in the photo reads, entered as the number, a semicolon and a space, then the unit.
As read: 4; V
